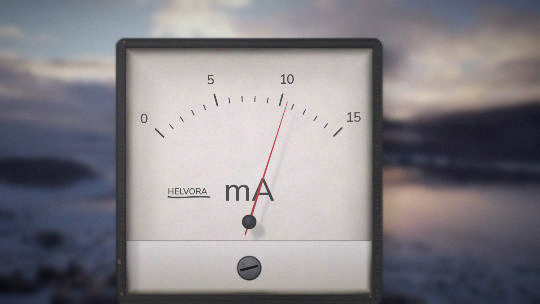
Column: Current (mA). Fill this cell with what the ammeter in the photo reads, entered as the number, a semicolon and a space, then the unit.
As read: 10.5; mA
